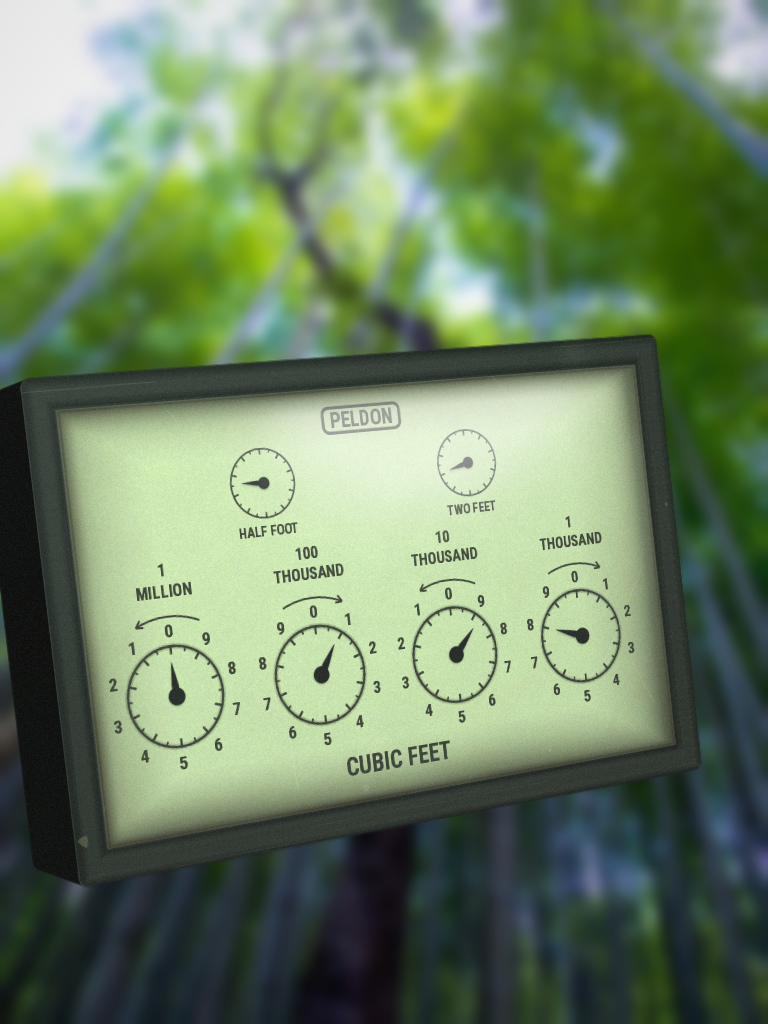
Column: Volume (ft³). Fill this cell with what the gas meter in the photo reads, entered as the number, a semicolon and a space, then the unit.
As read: 8800; ft³
